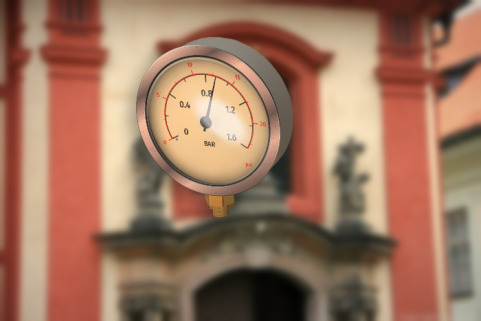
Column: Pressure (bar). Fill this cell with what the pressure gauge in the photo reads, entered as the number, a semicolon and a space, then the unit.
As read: 0.9; bar
